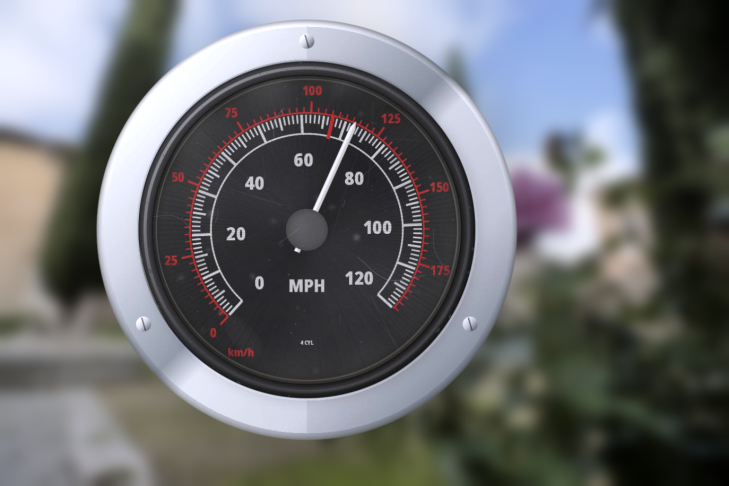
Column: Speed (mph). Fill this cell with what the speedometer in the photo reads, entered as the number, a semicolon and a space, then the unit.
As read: 72; mph
